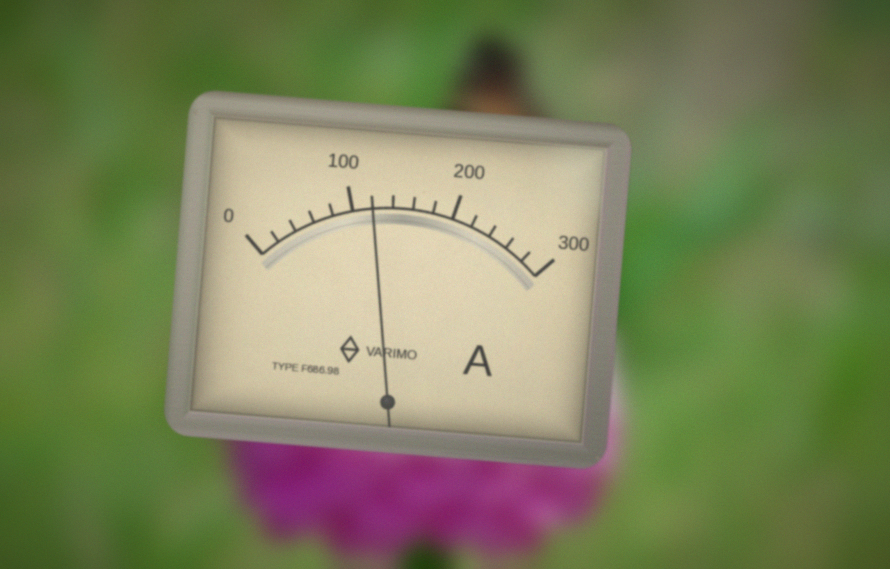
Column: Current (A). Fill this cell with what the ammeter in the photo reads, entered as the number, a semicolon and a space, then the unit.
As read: 120; A
